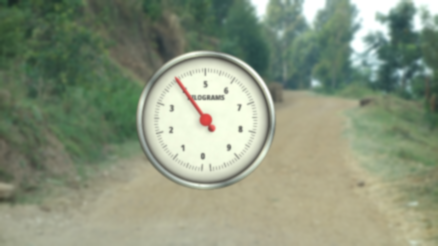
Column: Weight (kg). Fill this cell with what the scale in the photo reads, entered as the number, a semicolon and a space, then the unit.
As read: 4; kg
